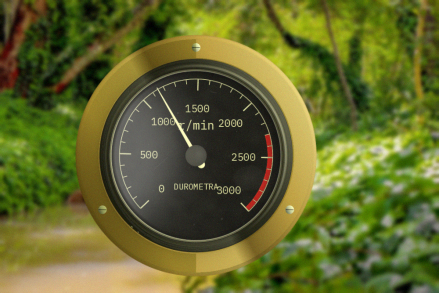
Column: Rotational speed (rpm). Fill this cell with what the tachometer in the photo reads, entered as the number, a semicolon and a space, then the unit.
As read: 1150; rpm
